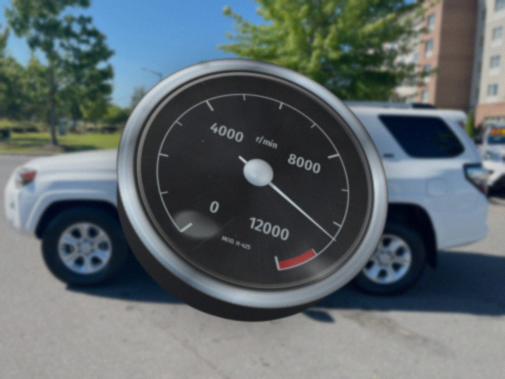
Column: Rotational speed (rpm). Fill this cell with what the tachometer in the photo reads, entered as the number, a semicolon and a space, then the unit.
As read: 10500; rpm
